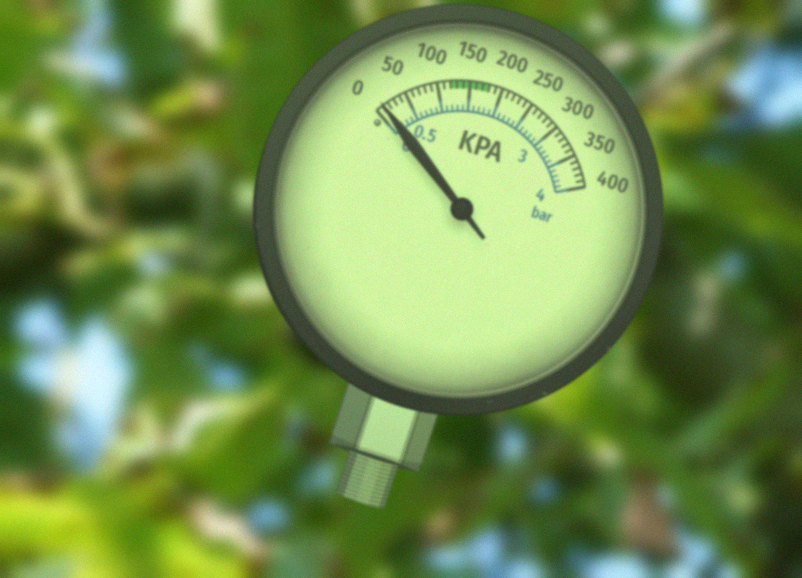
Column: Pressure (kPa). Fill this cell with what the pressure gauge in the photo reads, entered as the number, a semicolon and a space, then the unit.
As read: 10; kPa
